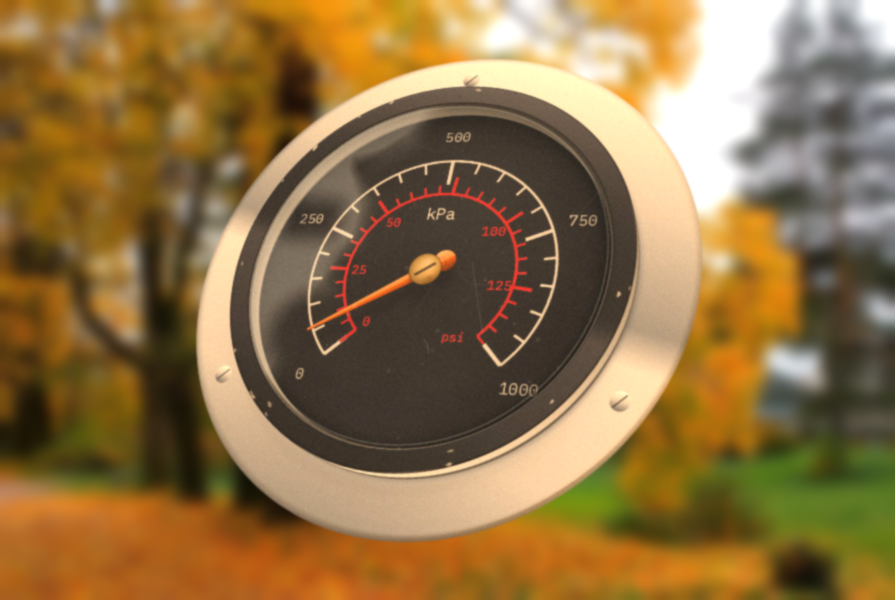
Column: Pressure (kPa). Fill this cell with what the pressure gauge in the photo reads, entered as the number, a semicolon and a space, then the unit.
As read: 50; kPa
